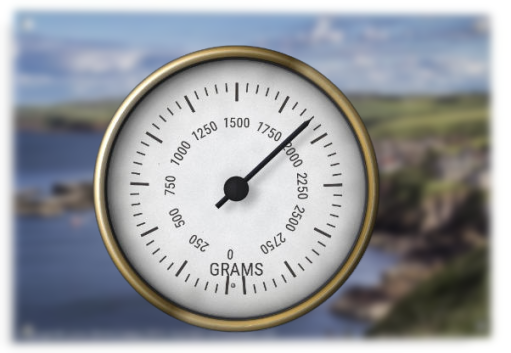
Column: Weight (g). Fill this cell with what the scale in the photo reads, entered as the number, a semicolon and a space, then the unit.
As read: 1900; g
